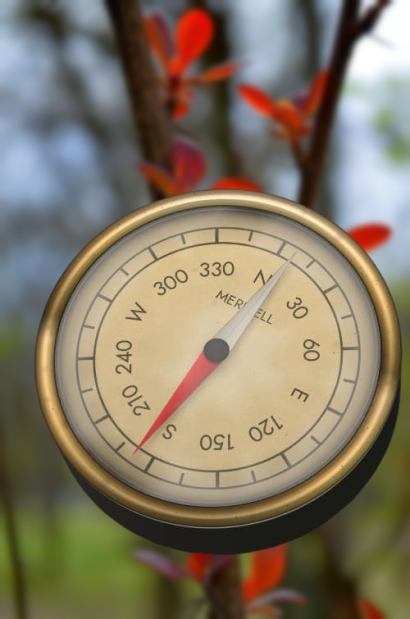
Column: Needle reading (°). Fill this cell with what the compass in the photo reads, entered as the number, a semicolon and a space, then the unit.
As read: 187.5; °
